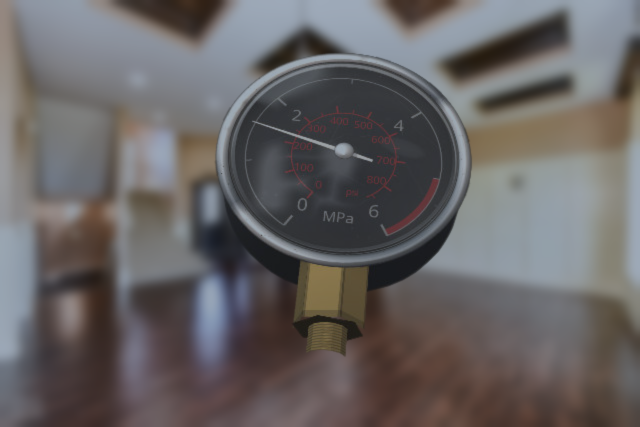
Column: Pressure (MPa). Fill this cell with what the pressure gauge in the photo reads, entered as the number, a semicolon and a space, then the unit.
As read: 1.5; MPa
